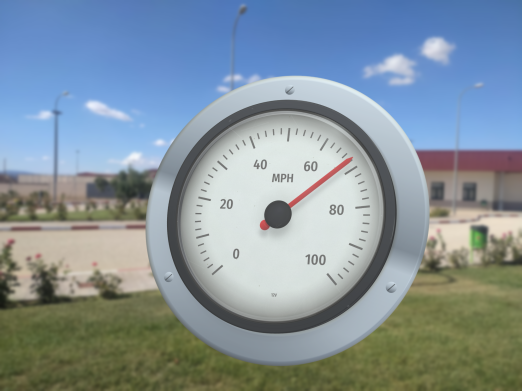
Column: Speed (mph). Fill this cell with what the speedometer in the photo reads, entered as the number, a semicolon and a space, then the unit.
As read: 68; mph
